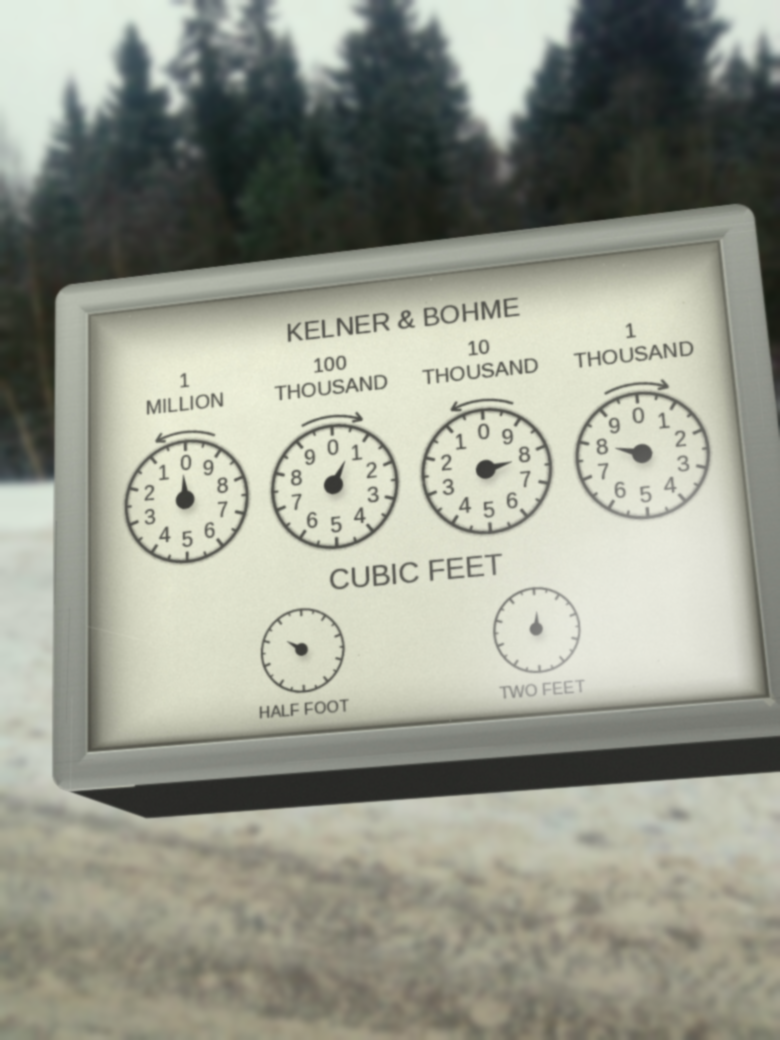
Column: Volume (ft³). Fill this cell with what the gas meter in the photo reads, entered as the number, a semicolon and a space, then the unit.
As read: 7800; ft³
